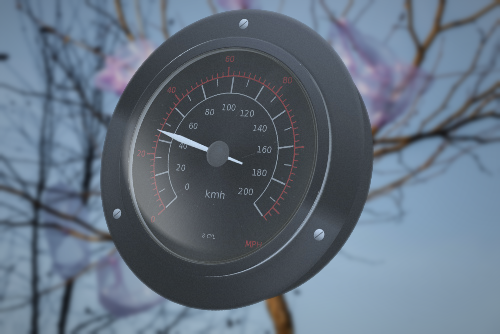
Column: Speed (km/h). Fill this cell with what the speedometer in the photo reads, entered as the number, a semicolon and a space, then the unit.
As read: 45; km/h
